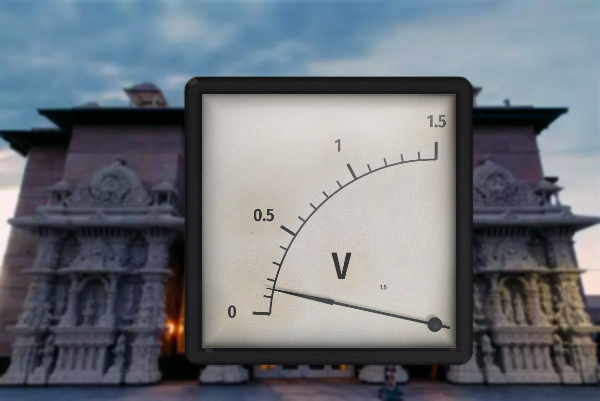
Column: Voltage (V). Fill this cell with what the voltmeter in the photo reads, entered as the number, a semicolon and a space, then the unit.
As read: 0.15; V
